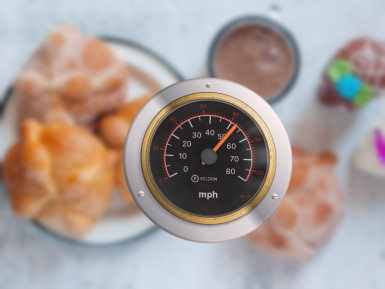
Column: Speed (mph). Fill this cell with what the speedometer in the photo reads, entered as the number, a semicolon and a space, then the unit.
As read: 52.5; mph
